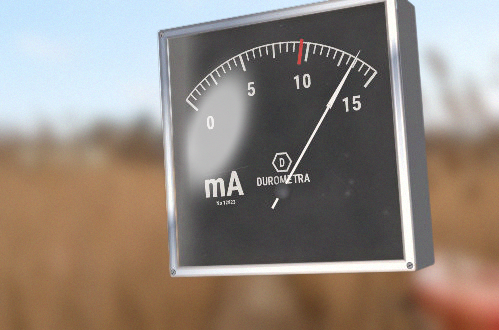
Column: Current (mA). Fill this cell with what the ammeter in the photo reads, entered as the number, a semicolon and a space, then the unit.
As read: 13.5; mA
